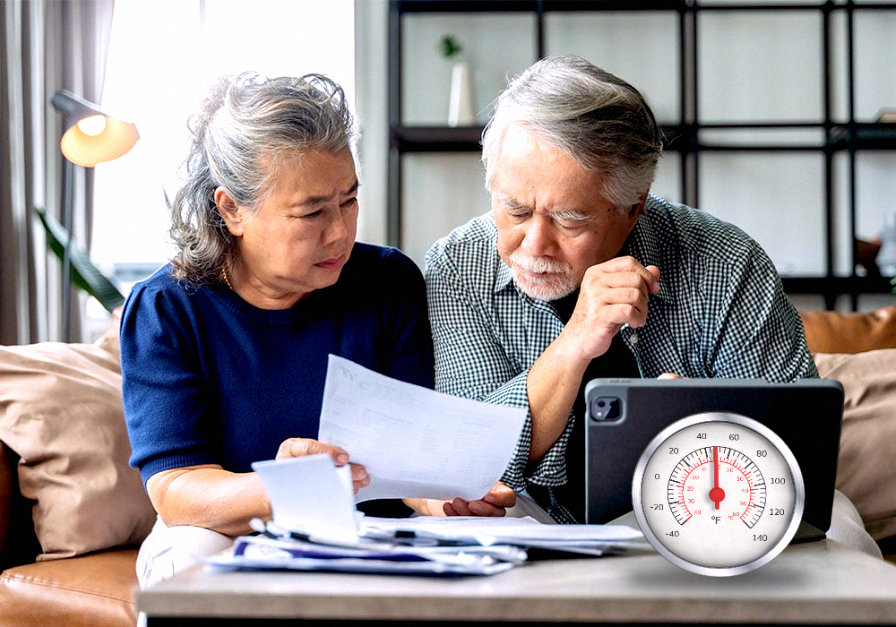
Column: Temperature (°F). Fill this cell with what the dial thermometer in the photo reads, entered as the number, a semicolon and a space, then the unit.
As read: 48; °F
